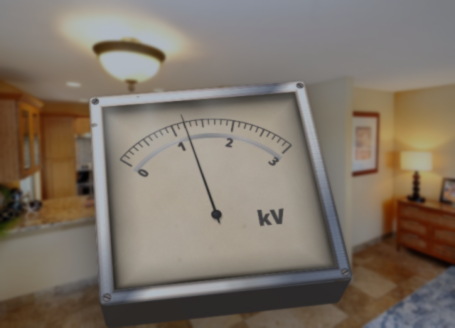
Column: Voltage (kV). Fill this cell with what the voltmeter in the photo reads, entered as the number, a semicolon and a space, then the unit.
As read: 1.2; kV
